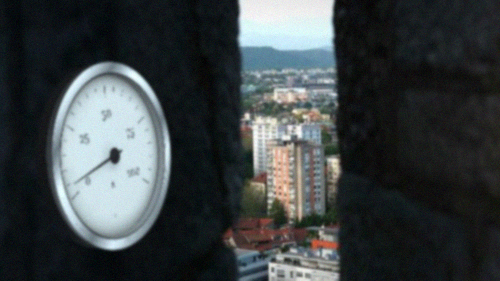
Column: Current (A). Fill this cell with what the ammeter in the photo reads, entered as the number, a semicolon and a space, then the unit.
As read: 5; A
